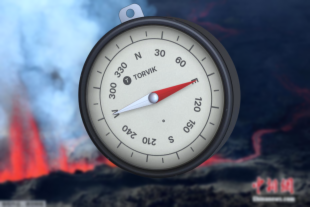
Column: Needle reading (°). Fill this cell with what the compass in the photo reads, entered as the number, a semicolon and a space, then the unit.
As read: 90; °
